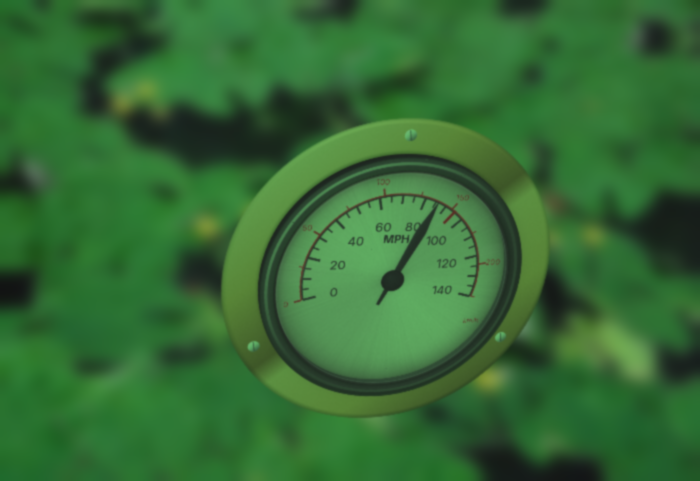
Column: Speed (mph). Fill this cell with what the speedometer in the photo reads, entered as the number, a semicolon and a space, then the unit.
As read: 85; mph
